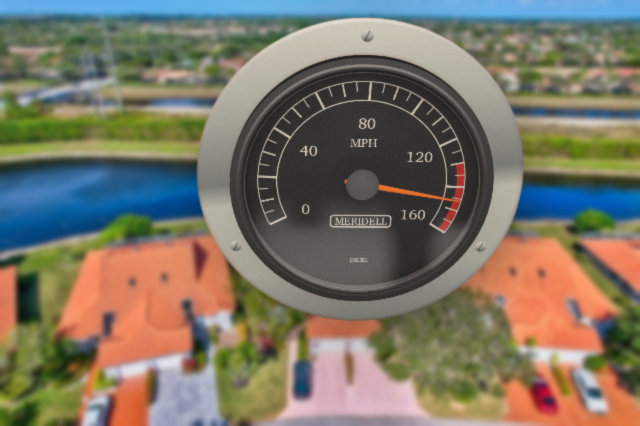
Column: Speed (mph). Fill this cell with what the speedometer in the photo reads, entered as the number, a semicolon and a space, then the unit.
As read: 145; mph
